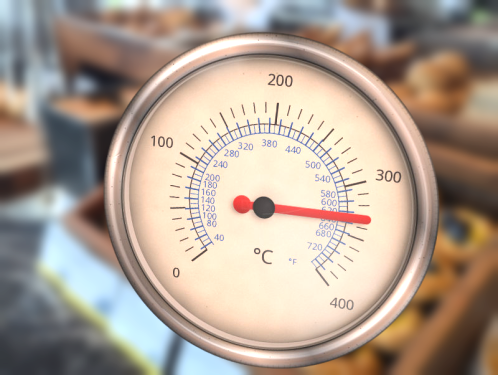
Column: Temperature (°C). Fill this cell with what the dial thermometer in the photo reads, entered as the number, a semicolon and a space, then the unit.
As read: 330; °C
